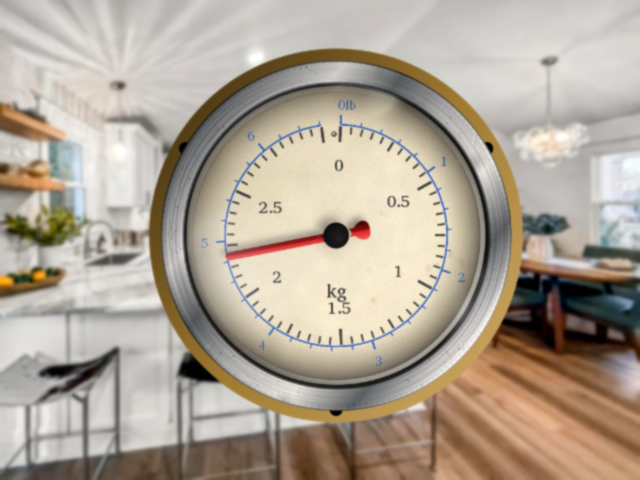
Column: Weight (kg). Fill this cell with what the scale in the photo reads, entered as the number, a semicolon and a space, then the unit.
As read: 2.2; kg
